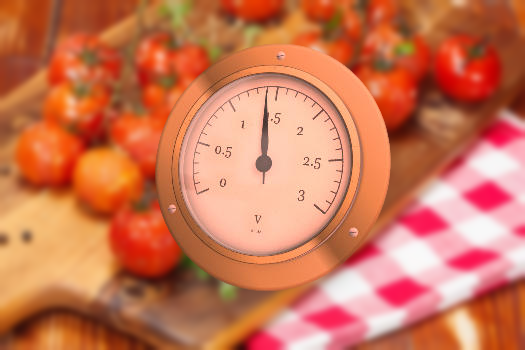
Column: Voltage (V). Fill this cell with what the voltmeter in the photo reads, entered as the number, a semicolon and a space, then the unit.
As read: 1.4; V
